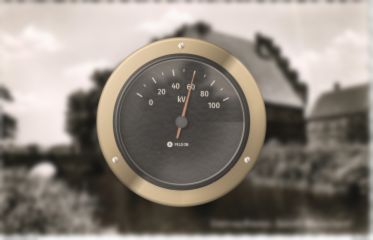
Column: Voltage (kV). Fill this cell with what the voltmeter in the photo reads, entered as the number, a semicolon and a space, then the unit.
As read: 60; kV
